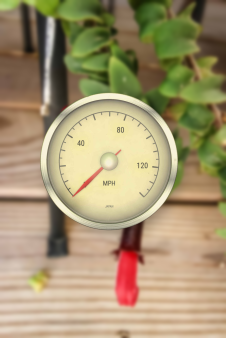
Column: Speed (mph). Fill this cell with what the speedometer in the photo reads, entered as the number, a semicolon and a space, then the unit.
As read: 0; mph
